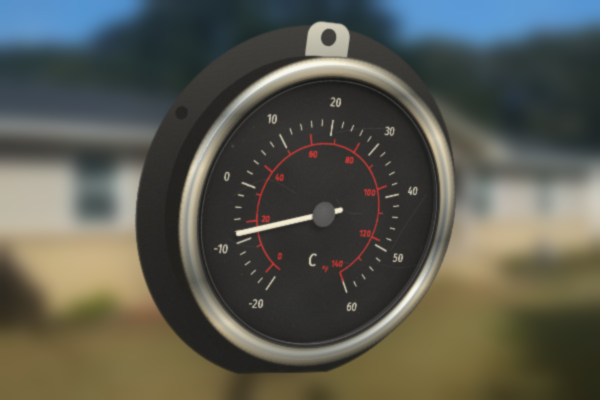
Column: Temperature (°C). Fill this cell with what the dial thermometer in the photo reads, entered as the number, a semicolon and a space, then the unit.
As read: -8; °C
